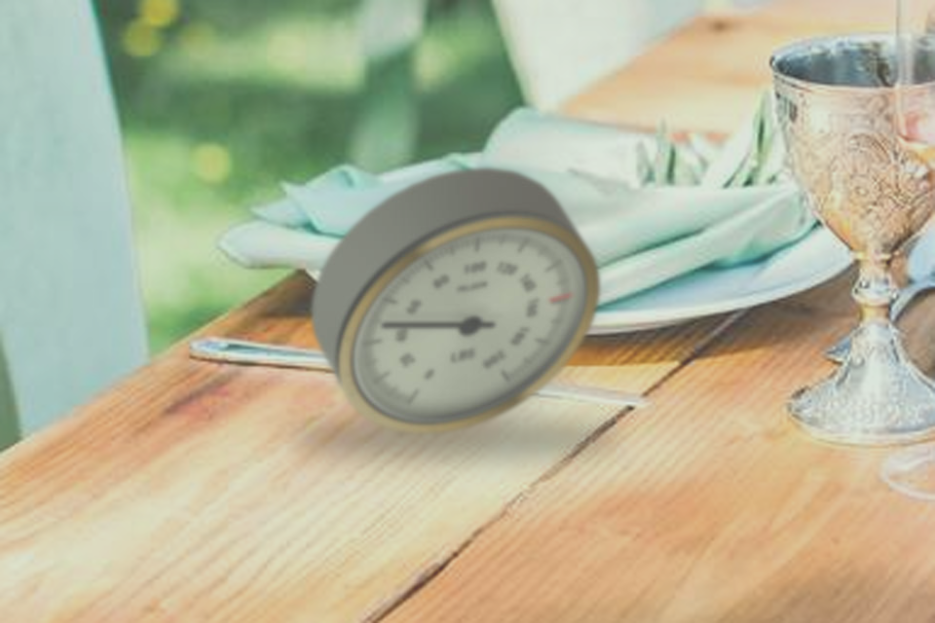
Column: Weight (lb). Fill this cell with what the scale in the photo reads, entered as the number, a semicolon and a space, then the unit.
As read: 50; lb
